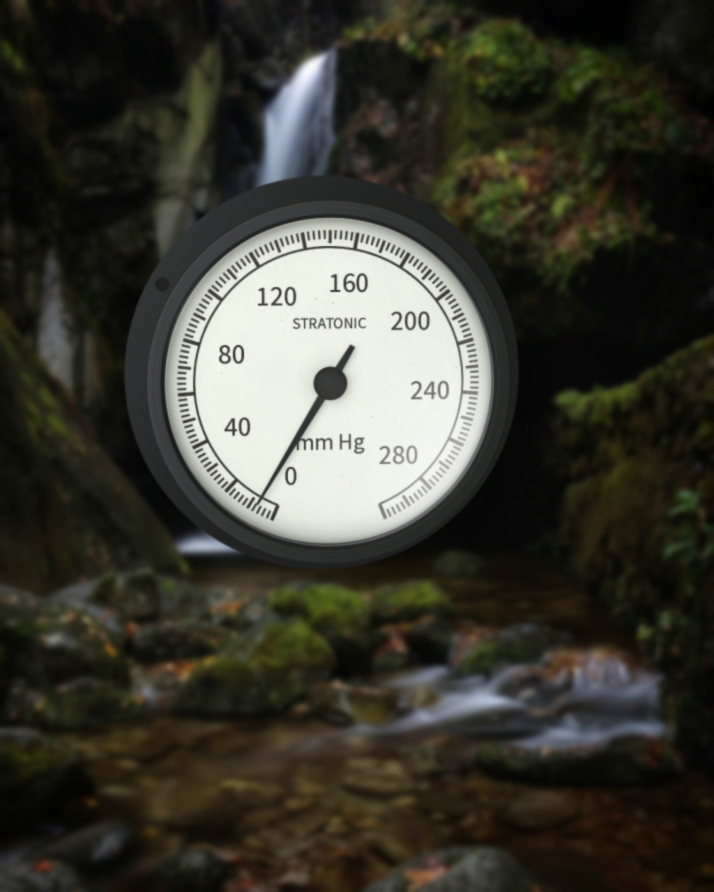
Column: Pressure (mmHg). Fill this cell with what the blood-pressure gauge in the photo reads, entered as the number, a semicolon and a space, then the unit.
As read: 8; mmHg
